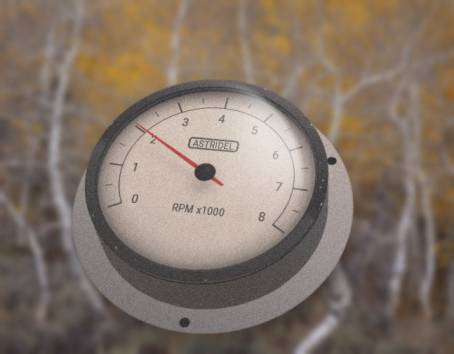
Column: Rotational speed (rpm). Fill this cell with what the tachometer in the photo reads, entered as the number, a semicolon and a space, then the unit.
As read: 2000; rpm
